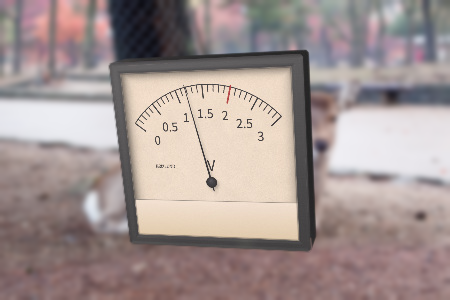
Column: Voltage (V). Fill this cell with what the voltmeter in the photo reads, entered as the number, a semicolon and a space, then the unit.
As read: 1.2; V
